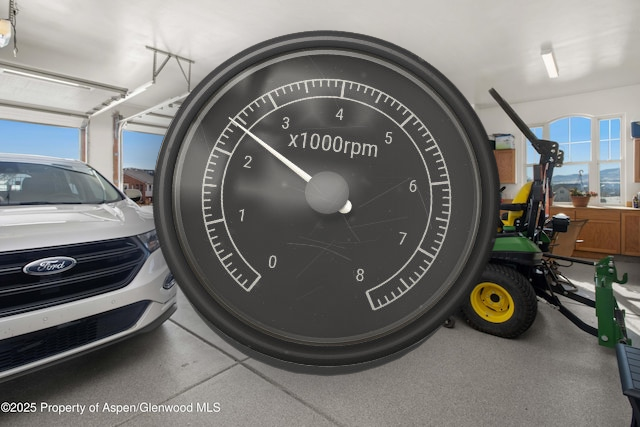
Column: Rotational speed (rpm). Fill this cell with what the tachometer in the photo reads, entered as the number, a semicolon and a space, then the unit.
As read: 2400; rpm
